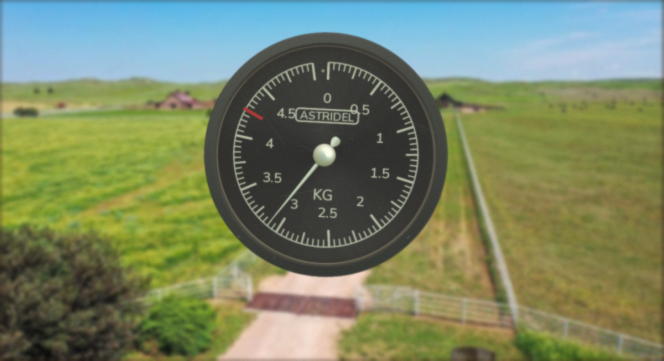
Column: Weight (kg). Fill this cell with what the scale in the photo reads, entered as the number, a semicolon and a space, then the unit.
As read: 3.1; kg
